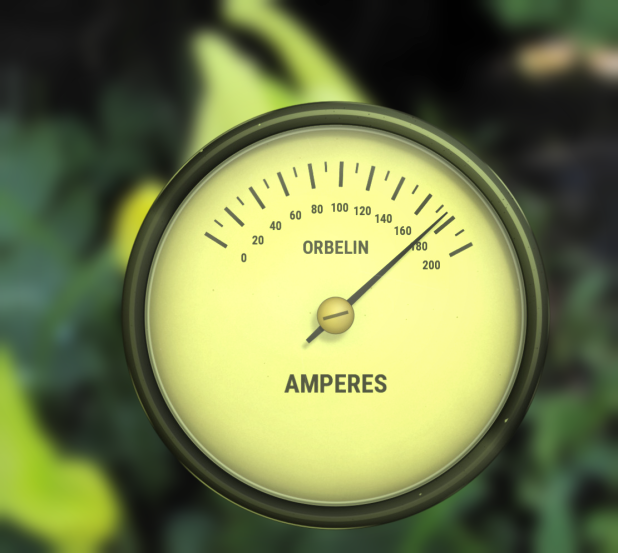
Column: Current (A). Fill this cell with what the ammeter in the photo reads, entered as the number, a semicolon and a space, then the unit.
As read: 175; A
